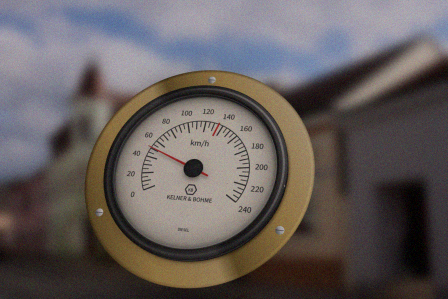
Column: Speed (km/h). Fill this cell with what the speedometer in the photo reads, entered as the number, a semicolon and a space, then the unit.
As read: 50; km/h
